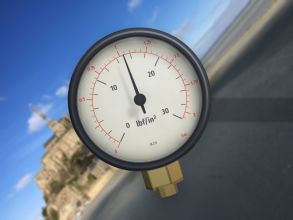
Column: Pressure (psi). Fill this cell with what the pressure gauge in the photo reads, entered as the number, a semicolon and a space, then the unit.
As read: 15; psi
